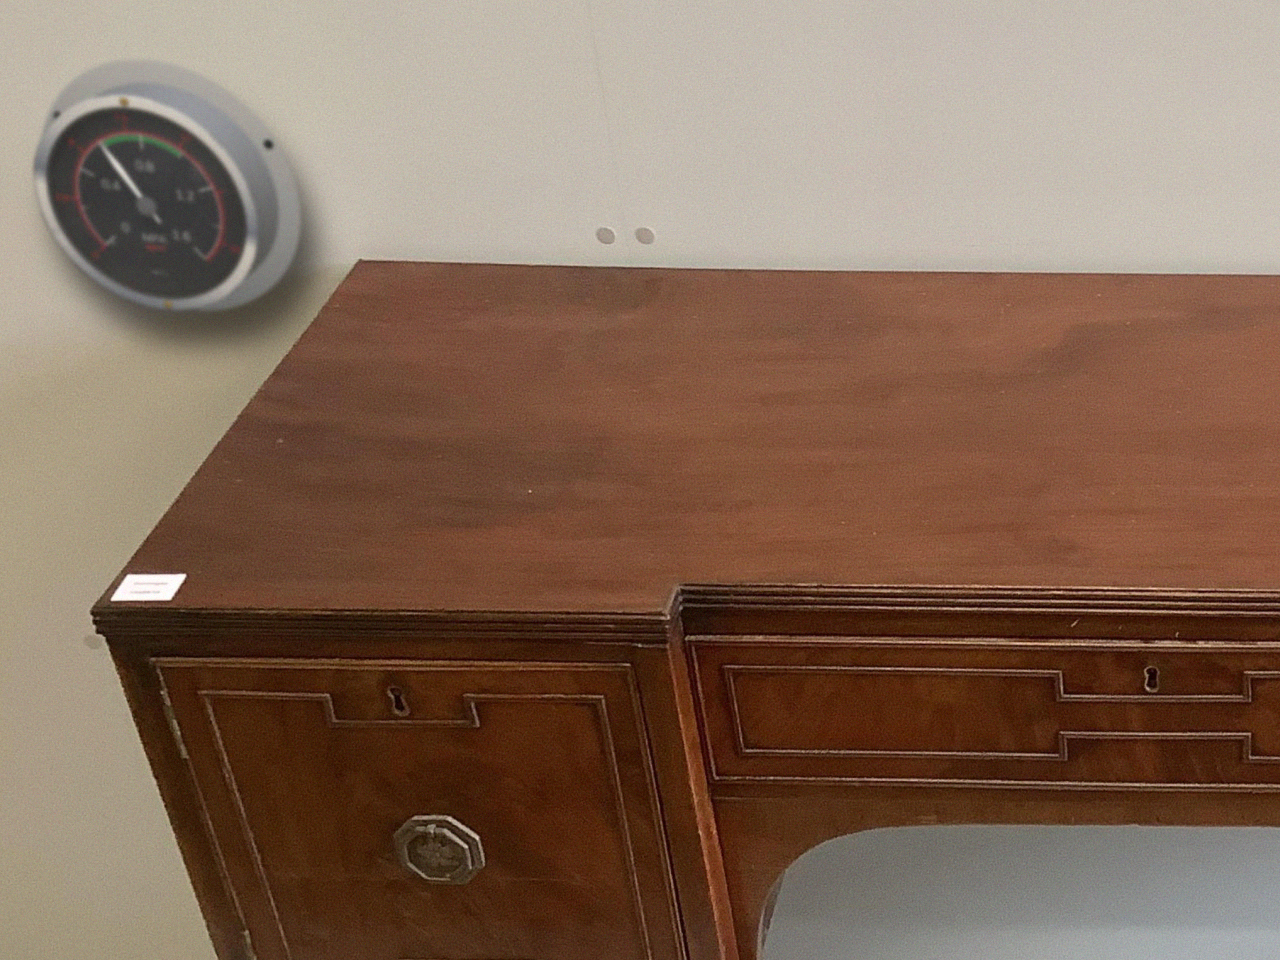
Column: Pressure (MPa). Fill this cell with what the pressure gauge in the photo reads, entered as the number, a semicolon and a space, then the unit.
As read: 0.6; MPa
